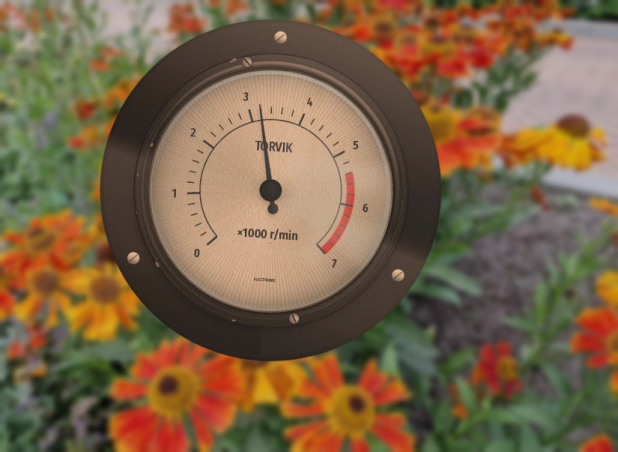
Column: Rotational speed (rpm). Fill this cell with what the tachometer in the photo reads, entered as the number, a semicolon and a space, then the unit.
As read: 3200; rpm
